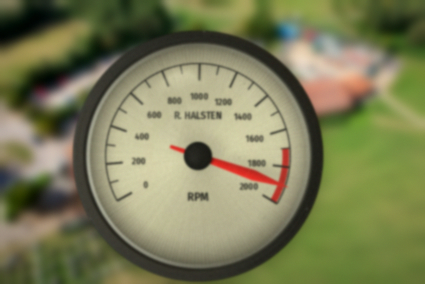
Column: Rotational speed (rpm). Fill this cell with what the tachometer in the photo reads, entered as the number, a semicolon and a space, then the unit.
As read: 1900; rpm
